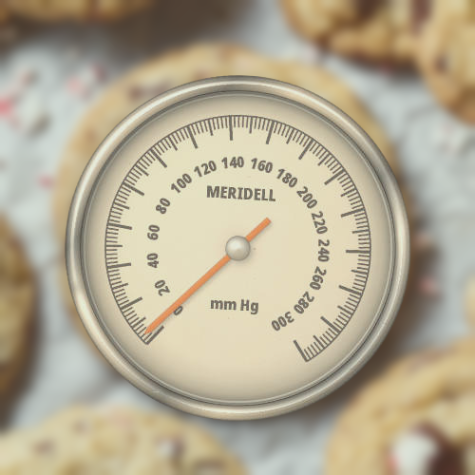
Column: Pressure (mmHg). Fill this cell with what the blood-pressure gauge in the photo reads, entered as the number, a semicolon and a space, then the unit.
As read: 4; mmHg
